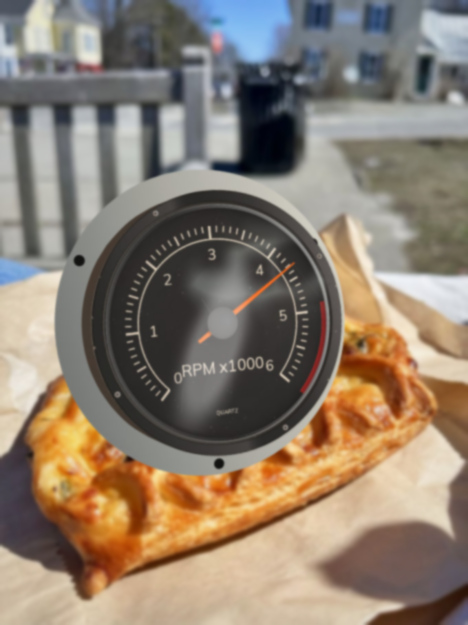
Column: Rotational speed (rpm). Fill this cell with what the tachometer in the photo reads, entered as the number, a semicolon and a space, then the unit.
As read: 4300; rpm
